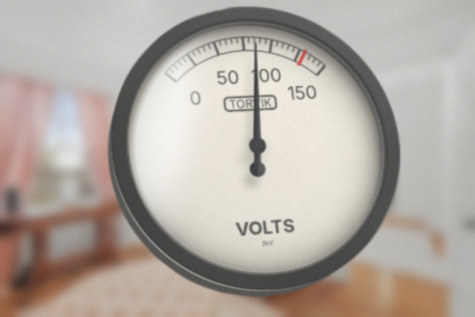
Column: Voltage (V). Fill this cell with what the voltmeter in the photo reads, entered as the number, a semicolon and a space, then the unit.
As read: 85; V
